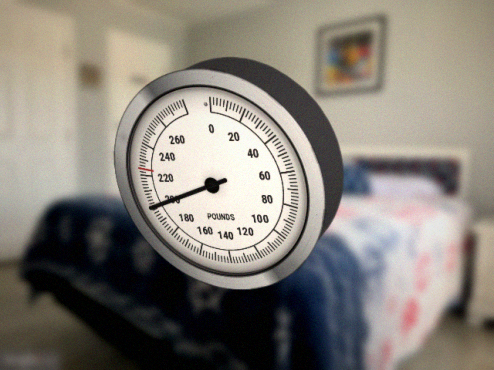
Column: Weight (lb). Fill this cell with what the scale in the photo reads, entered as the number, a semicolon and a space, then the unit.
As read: 200; lb
